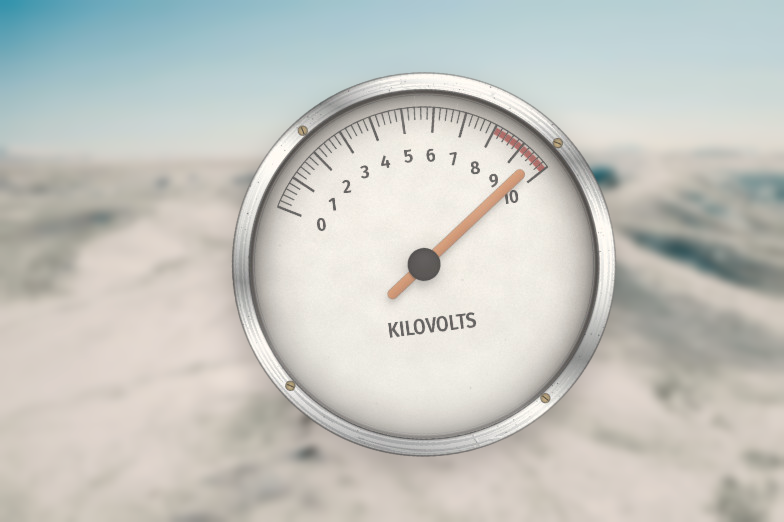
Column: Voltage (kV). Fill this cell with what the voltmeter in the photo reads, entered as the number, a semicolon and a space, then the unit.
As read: 9.6; kV
